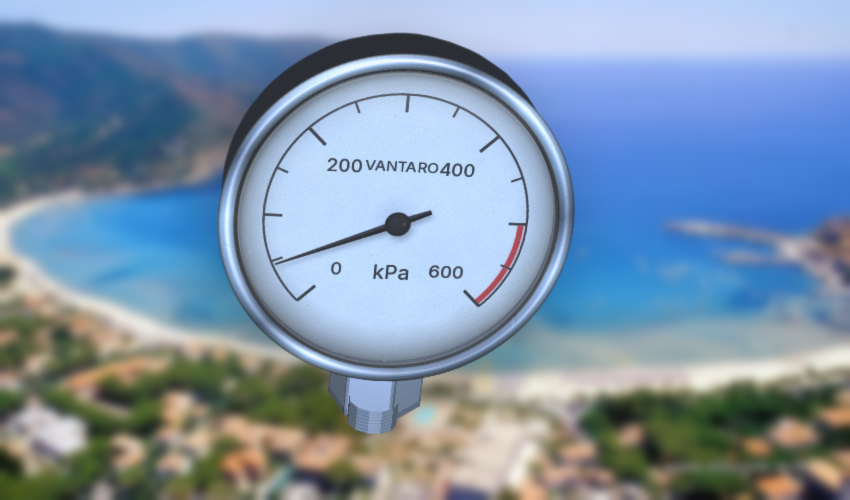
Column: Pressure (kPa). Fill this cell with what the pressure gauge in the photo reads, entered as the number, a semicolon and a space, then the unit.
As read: 50; kPa
